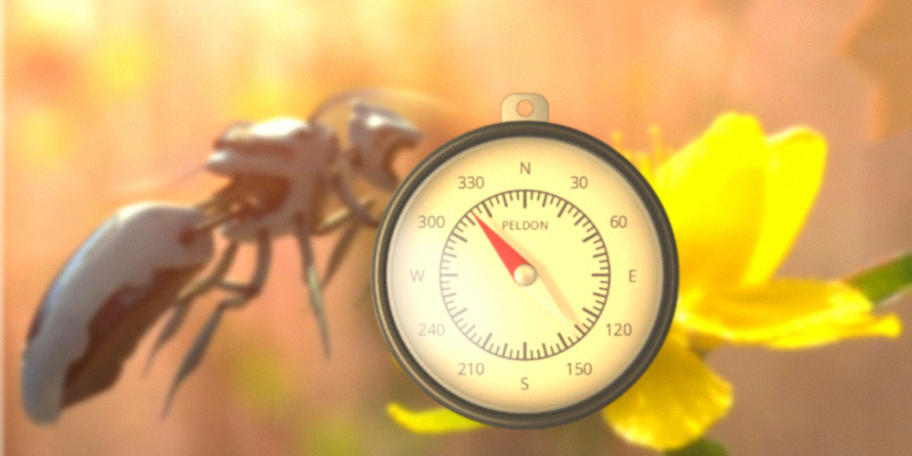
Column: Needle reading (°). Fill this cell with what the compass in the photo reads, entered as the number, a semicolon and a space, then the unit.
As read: 320; °
